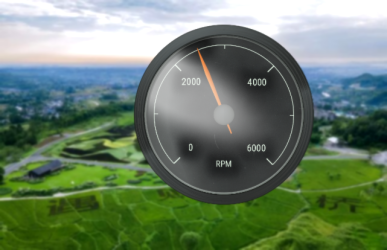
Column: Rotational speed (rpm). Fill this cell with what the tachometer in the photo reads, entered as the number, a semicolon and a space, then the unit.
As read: 2500; rpm
